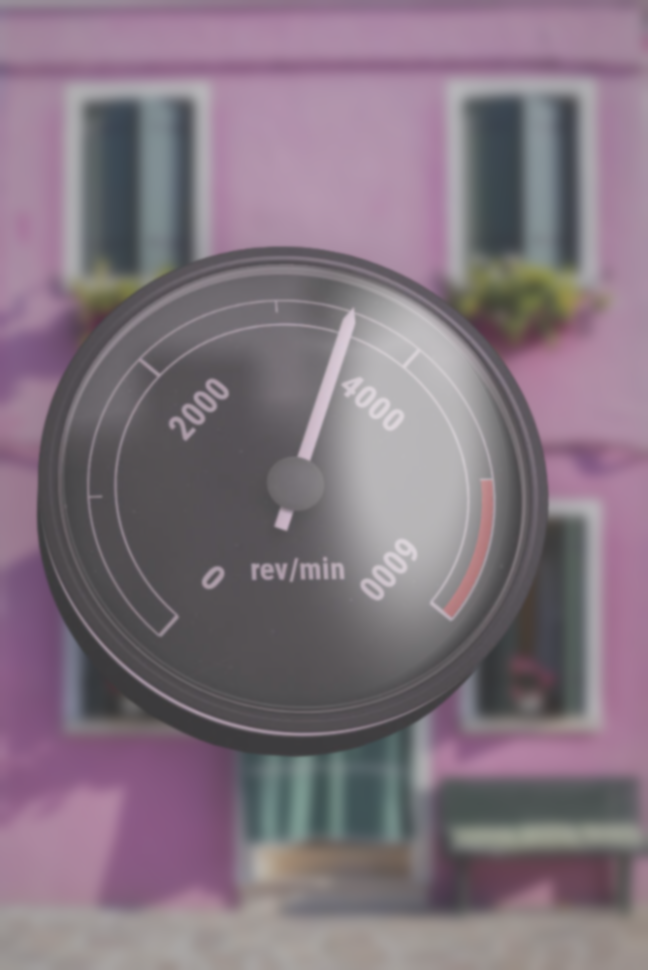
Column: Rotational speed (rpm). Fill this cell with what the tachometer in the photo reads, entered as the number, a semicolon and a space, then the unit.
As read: 3500; rpm
